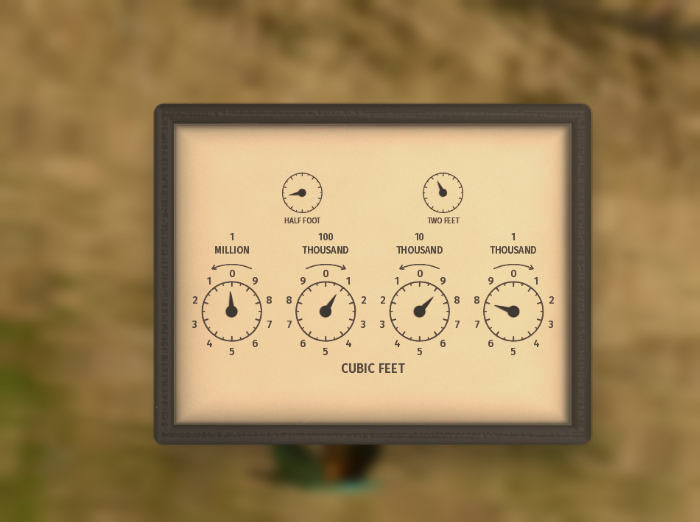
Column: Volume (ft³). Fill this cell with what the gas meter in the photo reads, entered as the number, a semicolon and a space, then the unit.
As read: 8800; ft³
